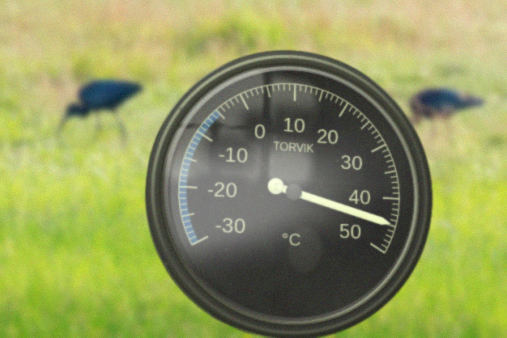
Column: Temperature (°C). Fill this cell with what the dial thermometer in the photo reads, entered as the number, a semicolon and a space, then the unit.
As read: 45; °C
